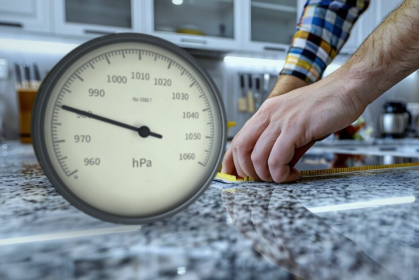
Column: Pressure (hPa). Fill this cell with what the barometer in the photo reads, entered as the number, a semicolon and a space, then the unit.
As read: 980; hPa
